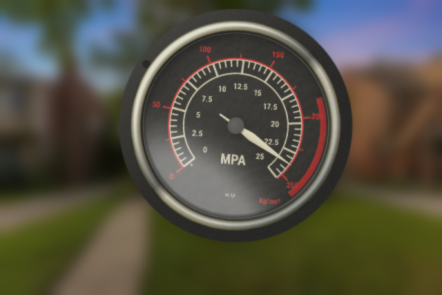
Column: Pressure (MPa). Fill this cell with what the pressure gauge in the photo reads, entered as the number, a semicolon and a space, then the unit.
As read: 23.5; MPa
